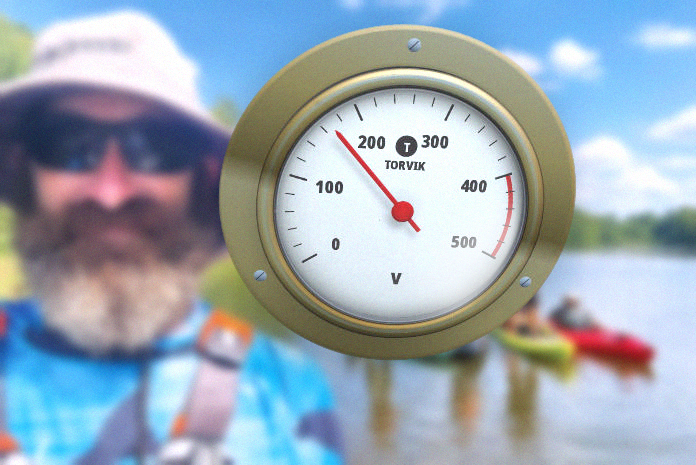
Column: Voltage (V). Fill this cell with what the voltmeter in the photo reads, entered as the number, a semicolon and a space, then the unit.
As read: 170; V
